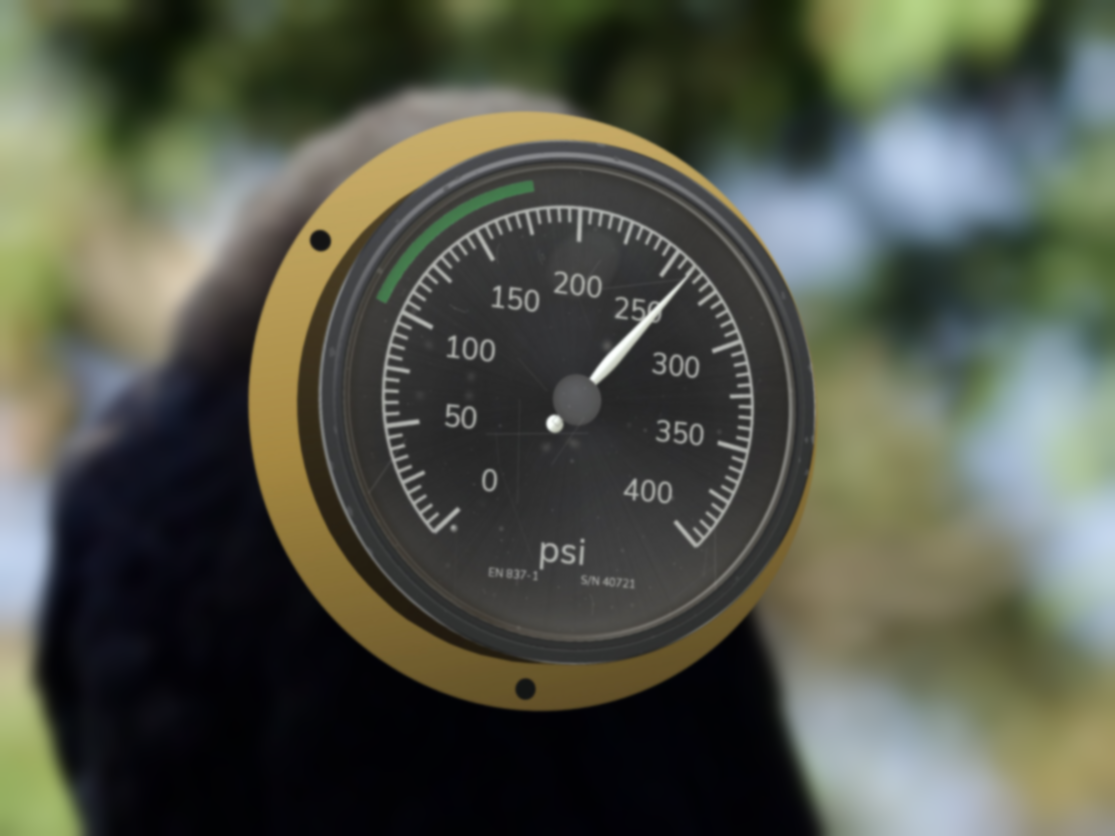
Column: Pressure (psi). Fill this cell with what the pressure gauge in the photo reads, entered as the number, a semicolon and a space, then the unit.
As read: 260; psi
